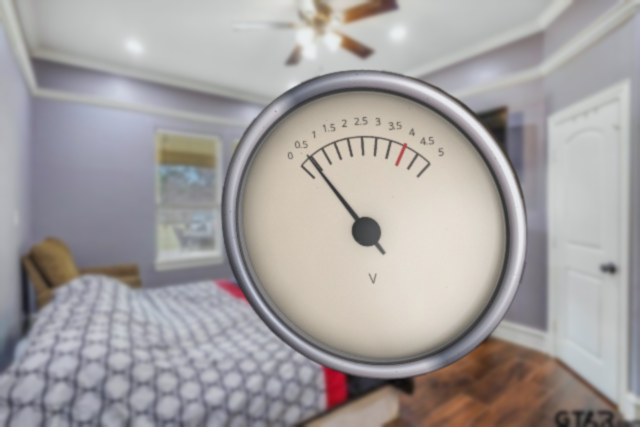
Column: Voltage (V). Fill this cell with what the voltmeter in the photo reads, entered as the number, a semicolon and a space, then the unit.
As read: 0.5; V
